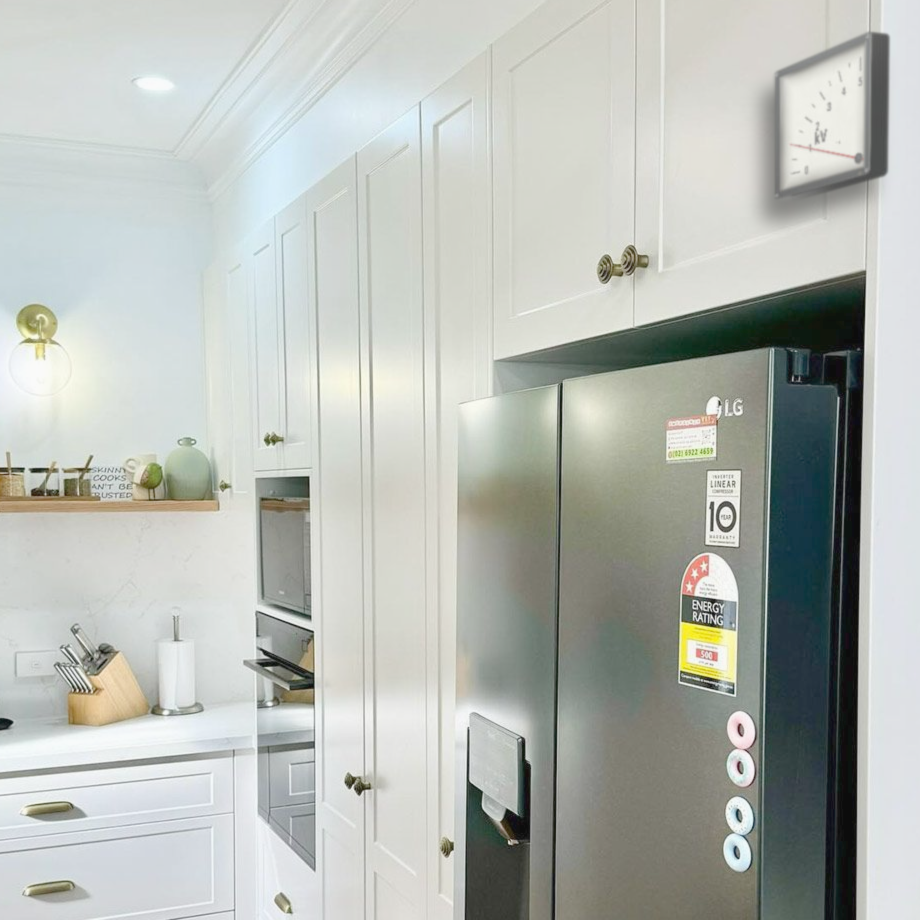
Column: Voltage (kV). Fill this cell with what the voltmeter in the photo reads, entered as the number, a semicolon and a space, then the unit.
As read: 1; kV
